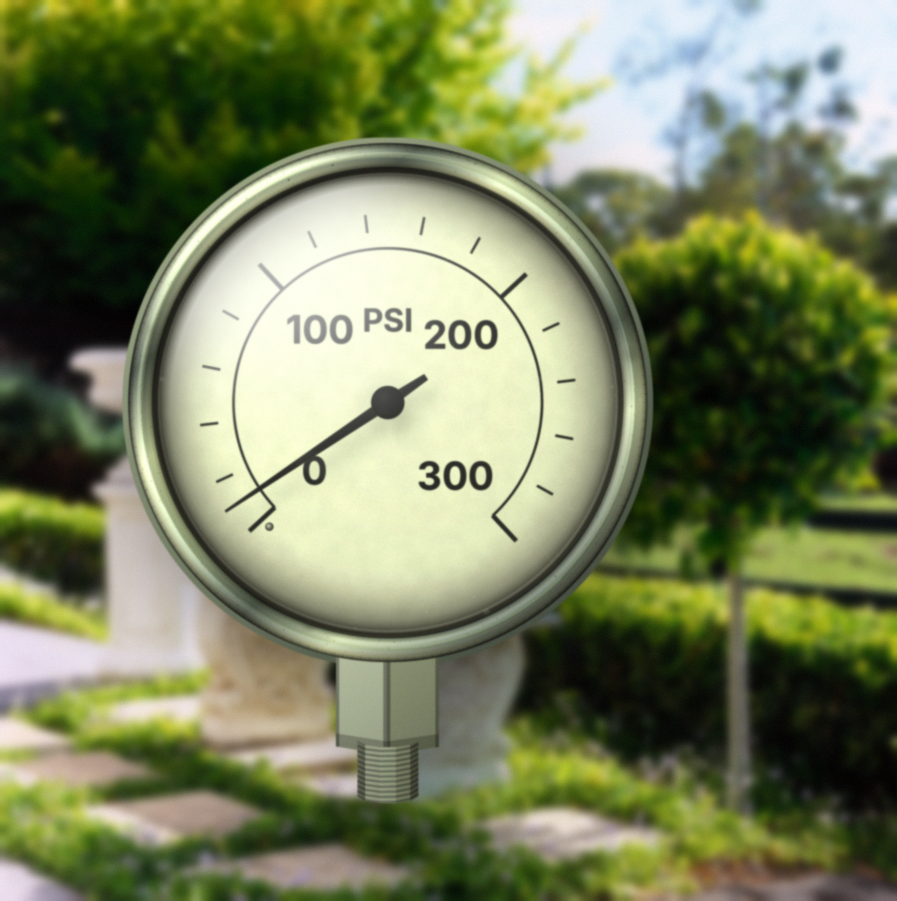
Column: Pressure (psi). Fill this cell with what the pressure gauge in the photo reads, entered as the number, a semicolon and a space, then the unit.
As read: 10; psi
